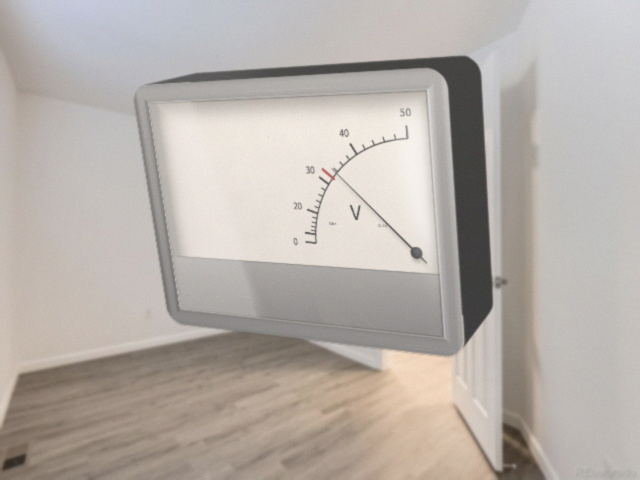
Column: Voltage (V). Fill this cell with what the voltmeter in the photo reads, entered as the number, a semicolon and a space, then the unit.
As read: 34; V
